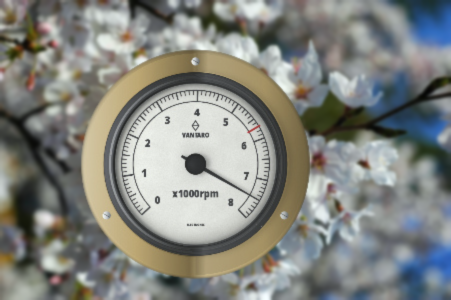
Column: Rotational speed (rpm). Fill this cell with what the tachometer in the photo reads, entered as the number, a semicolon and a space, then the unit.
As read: 7500; rpm
